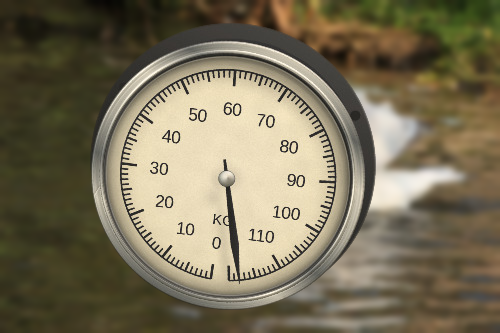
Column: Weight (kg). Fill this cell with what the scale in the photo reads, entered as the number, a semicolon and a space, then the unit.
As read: 118; kg
